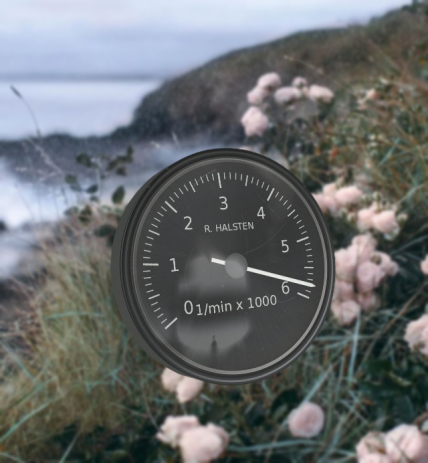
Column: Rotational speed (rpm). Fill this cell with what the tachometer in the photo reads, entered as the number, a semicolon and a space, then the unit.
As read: 5800; rpm
